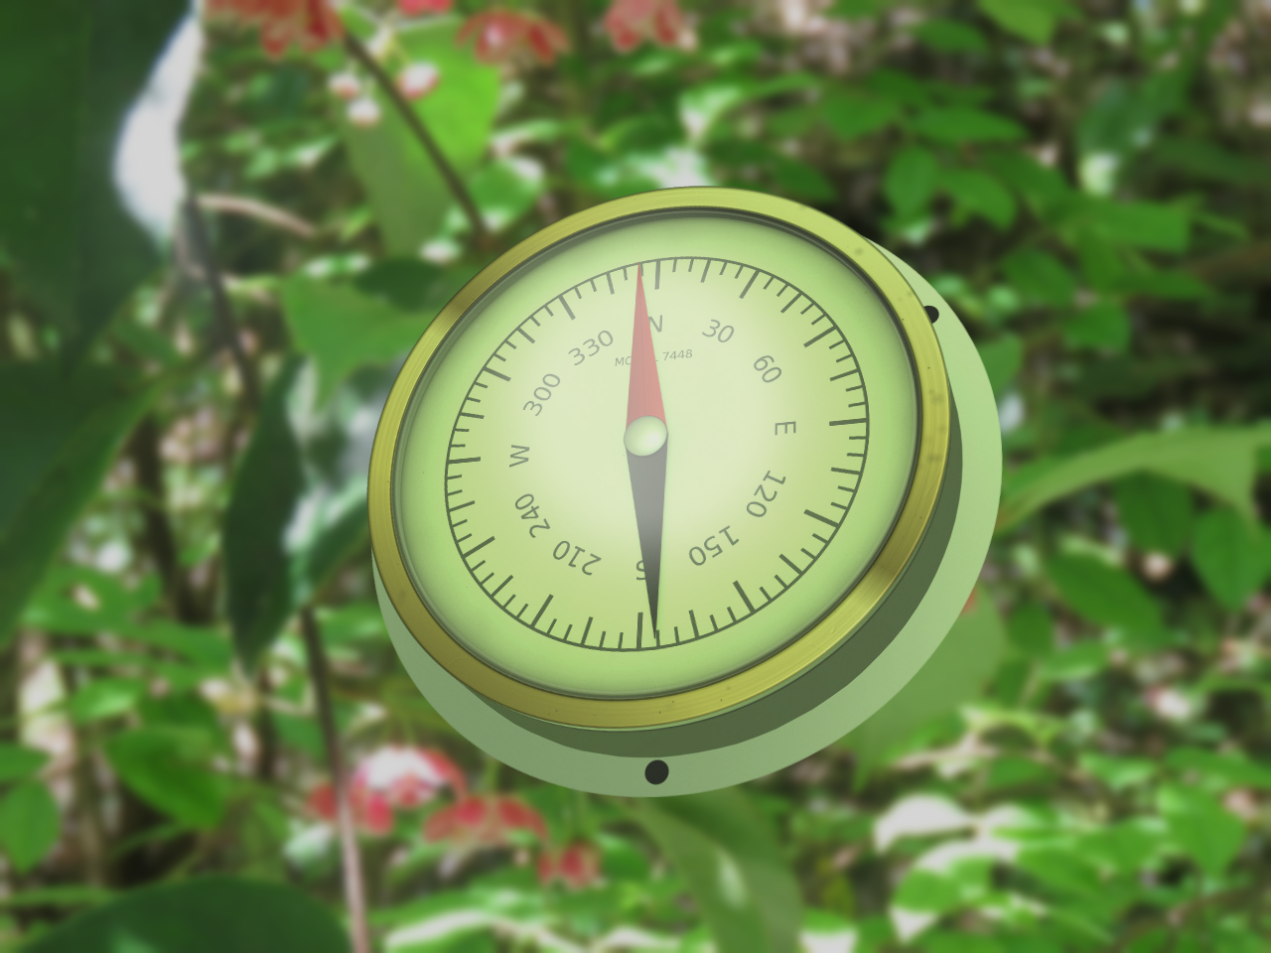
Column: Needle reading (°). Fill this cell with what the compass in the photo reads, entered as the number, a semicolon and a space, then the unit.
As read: 355; °
